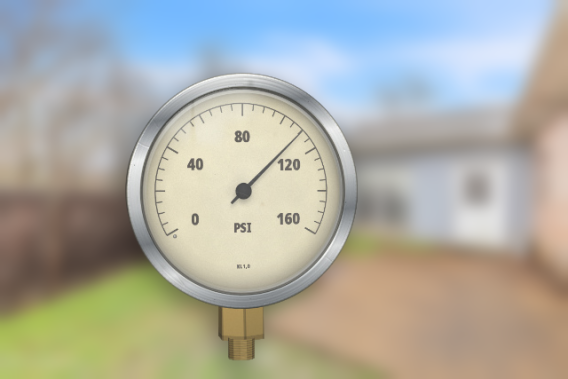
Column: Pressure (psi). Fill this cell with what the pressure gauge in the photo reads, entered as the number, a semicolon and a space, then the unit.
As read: 110; psi
